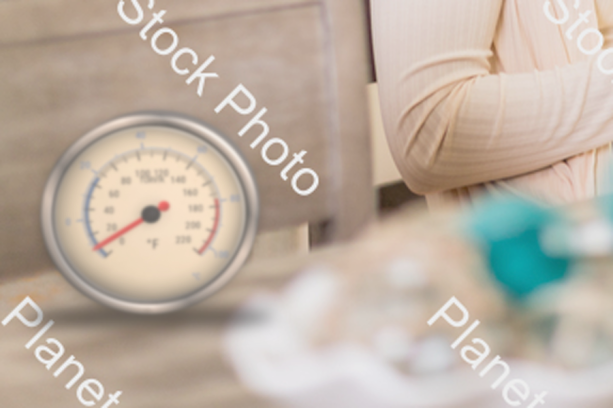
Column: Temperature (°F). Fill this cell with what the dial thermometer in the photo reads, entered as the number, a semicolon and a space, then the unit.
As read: 10; °F
